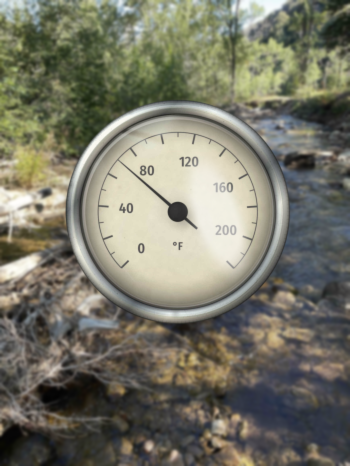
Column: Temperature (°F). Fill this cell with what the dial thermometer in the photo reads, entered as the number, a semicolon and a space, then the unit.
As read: 70; °F
